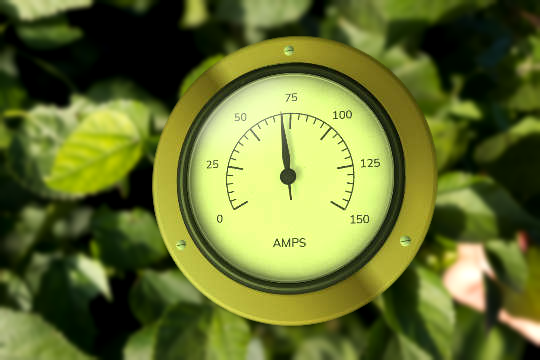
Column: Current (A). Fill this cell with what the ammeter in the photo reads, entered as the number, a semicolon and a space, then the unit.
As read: 70; A
